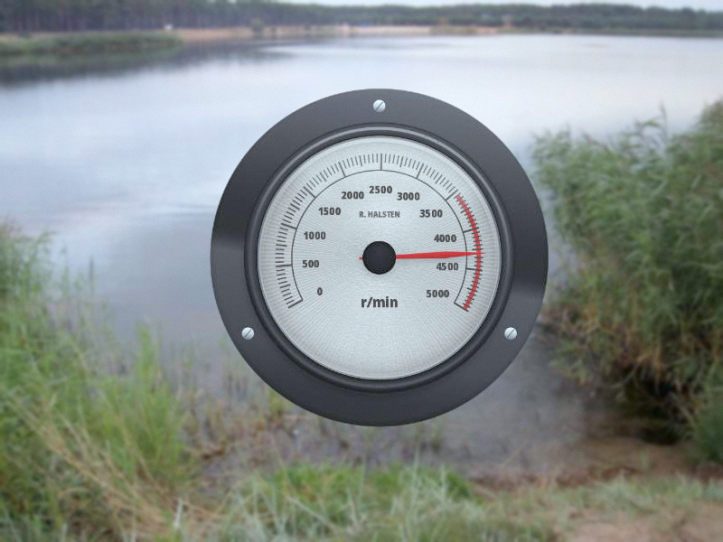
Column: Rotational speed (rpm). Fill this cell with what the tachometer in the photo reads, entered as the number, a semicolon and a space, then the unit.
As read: 4300; rpm
